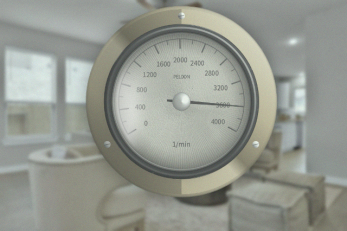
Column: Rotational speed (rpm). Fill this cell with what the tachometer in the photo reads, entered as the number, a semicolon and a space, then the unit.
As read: 3600; rpm
